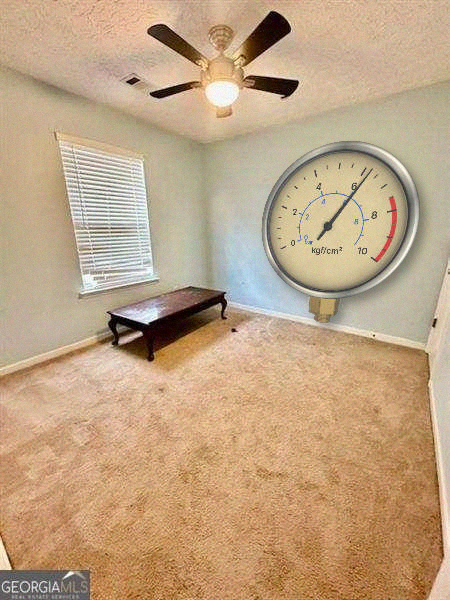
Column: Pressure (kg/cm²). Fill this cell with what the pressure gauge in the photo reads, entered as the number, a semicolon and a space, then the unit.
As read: 6.25; kg/cm²
